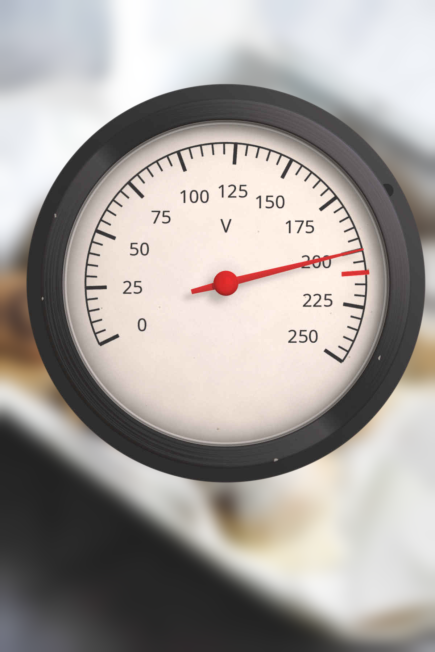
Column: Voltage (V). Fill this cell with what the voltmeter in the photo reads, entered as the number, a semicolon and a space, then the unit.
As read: 200; V
